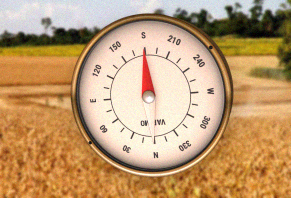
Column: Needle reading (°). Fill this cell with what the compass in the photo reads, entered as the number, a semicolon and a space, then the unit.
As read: 180; °
